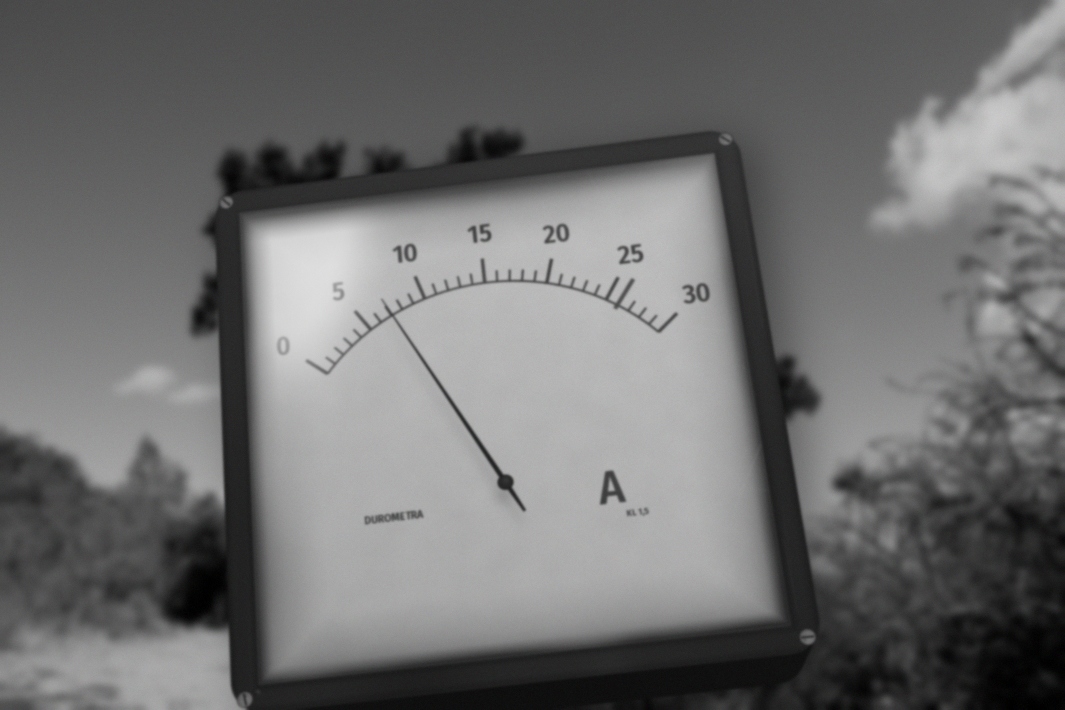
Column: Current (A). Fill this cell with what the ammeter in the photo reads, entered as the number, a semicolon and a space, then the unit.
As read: 7; A
